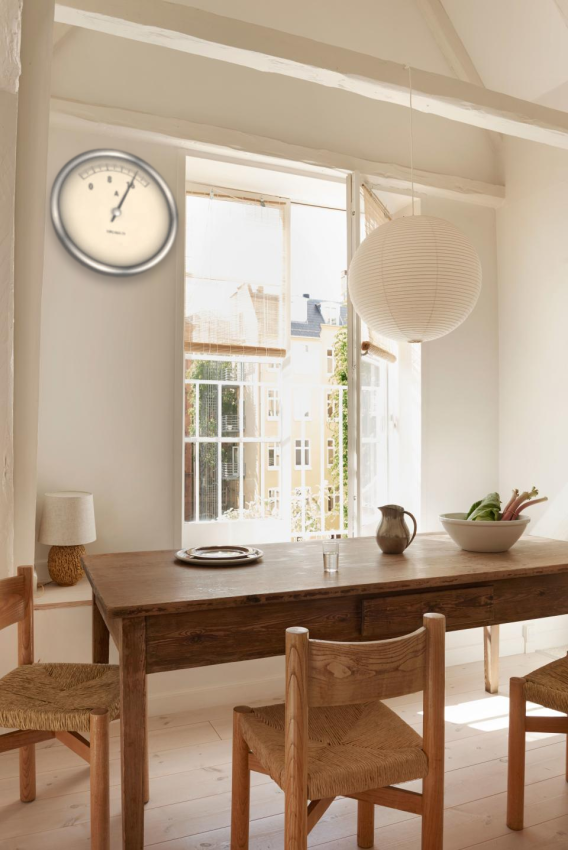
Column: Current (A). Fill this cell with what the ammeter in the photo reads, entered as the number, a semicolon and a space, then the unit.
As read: 16; A
